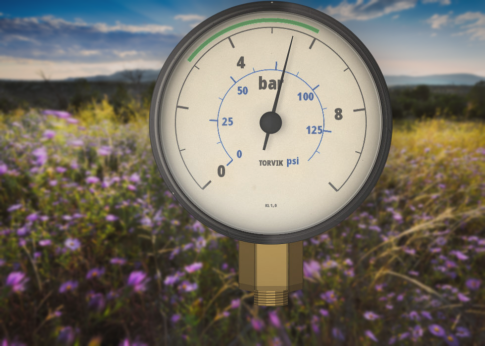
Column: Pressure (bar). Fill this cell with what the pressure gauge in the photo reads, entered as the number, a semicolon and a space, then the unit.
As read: 5.5; bar
